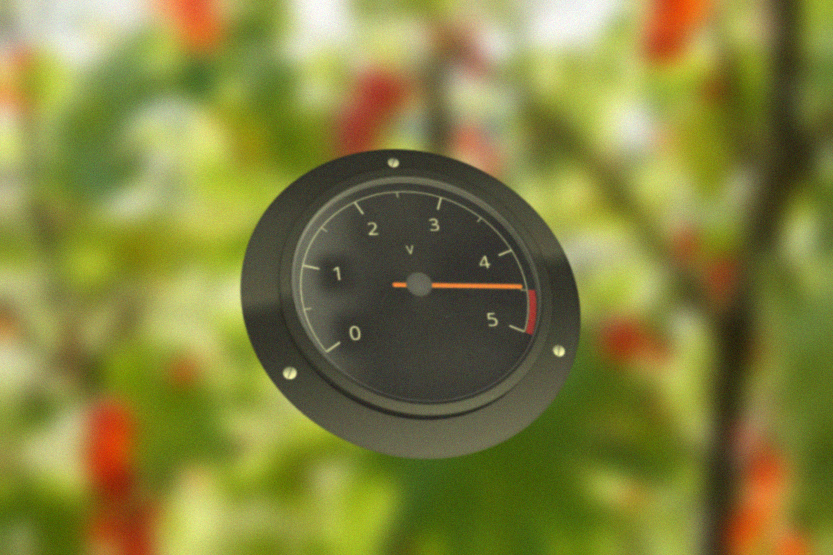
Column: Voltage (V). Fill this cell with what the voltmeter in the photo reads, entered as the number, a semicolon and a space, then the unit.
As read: 4.5; V
